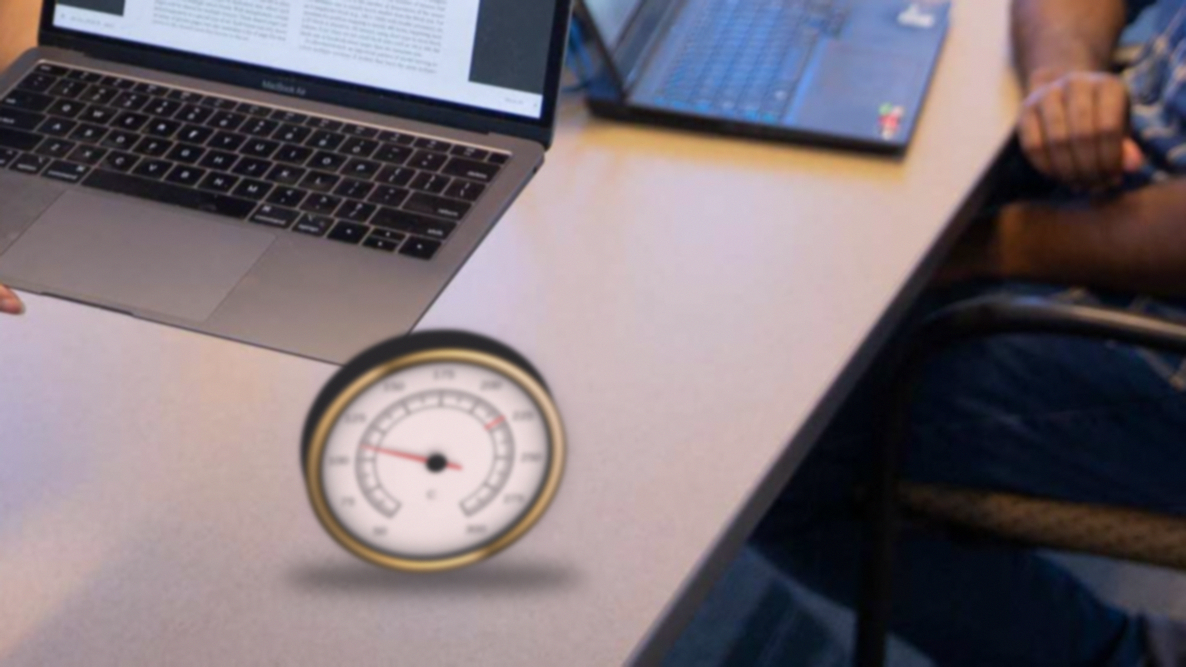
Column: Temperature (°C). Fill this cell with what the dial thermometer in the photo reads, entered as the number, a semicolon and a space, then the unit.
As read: 112.5; °C
